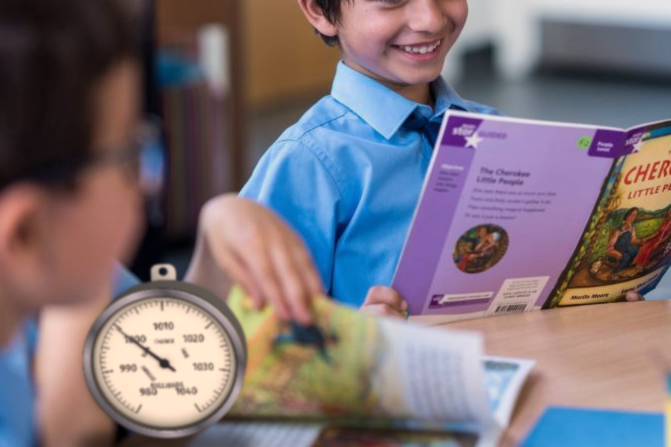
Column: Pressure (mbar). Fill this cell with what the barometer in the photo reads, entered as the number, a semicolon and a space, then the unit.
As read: 1000; mbar
